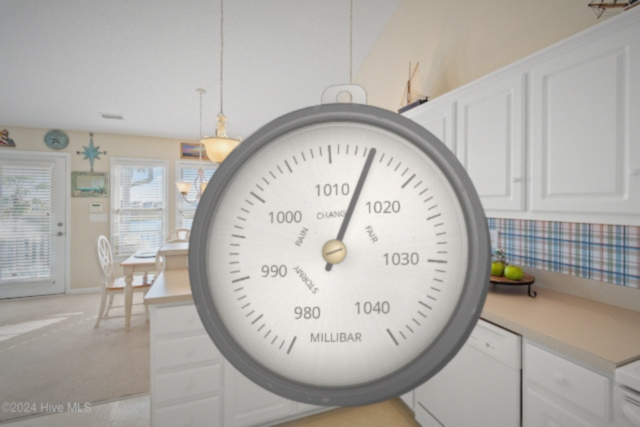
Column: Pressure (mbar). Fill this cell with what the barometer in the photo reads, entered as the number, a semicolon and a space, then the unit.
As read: 1015; mbar
